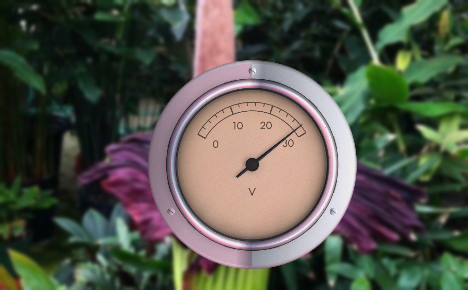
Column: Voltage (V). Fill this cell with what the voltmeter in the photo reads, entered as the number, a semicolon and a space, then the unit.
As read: 28; V
